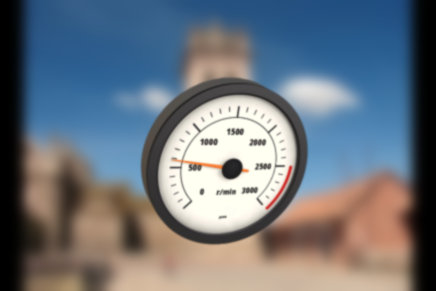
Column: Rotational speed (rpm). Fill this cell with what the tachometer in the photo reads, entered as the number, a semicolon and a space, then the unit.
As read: 600; rpm
